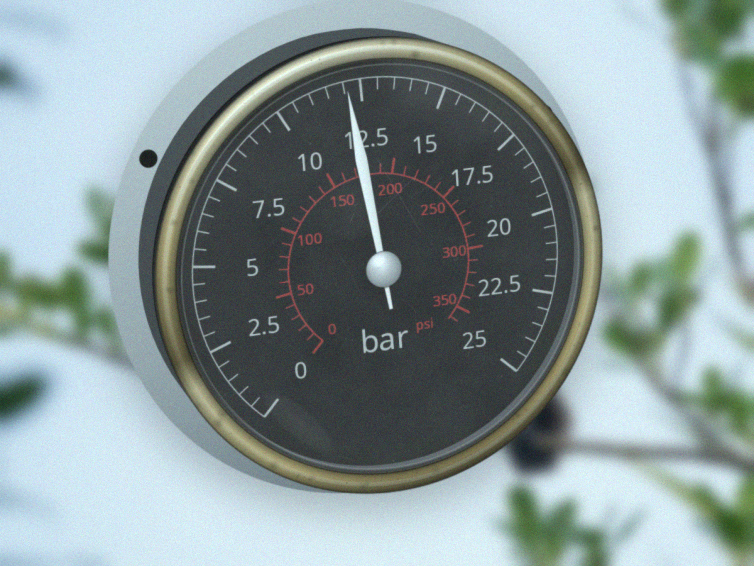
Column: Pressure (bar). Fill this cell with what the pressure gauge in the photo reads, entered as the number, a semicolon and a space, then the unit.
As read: 12; bar
